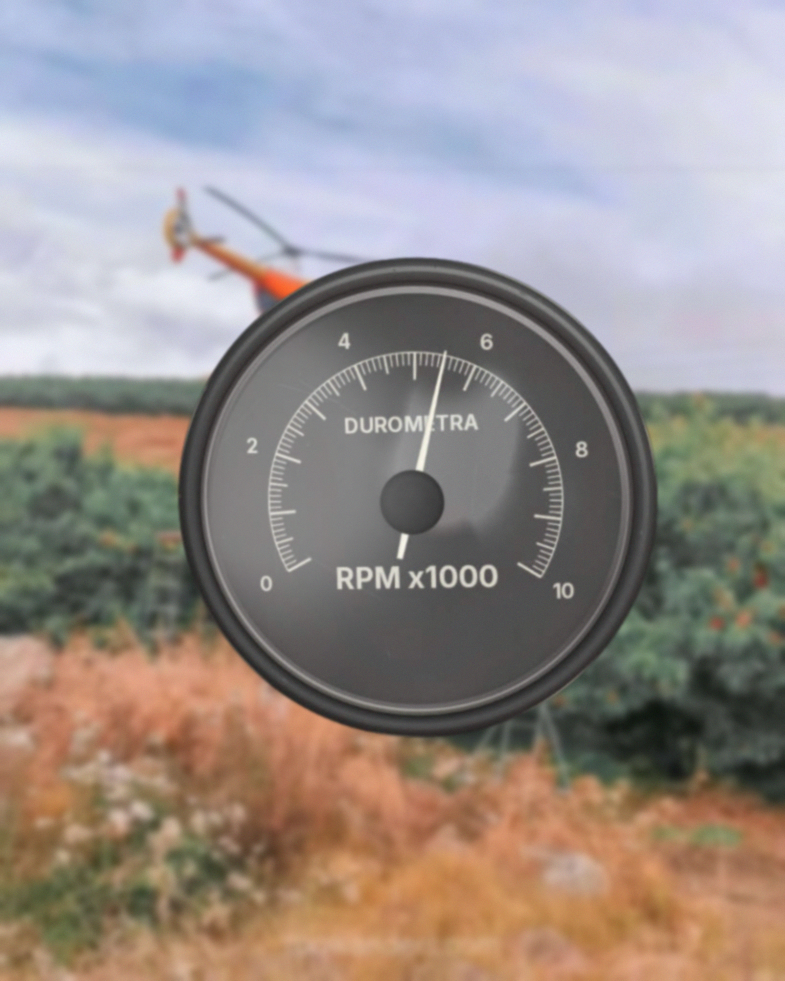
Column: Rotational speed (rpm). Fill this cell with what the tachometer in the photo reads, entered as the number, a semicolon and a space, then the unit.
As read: 5500; rpm
